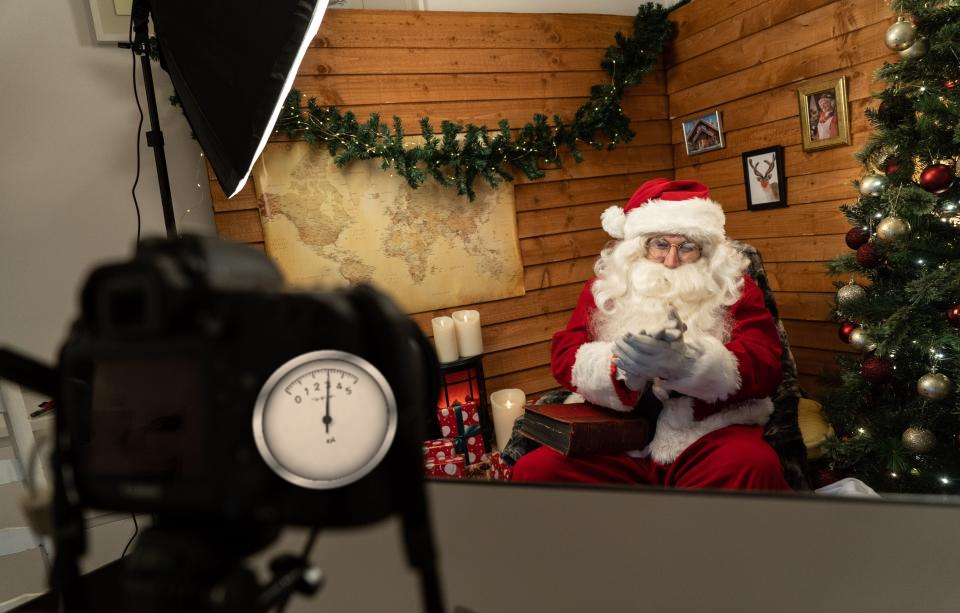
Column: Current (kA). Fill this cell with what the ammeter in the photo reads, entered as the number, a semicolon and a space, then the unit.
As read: 3; kA
